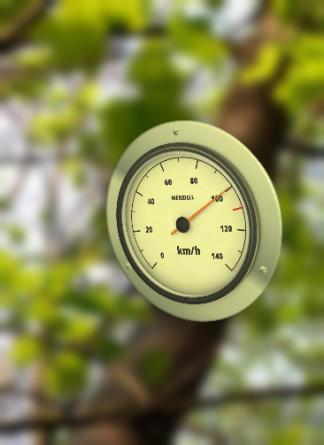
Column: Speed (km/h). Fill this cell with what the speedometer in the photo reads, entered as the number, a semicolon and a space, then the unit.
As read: 100; km/h
